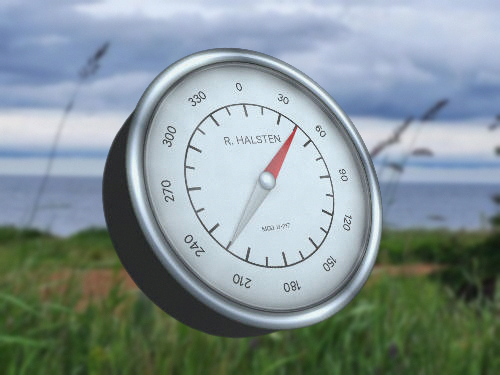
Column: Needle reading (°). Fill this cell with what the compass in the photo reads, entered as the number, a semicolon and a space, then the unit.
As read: 45; °
